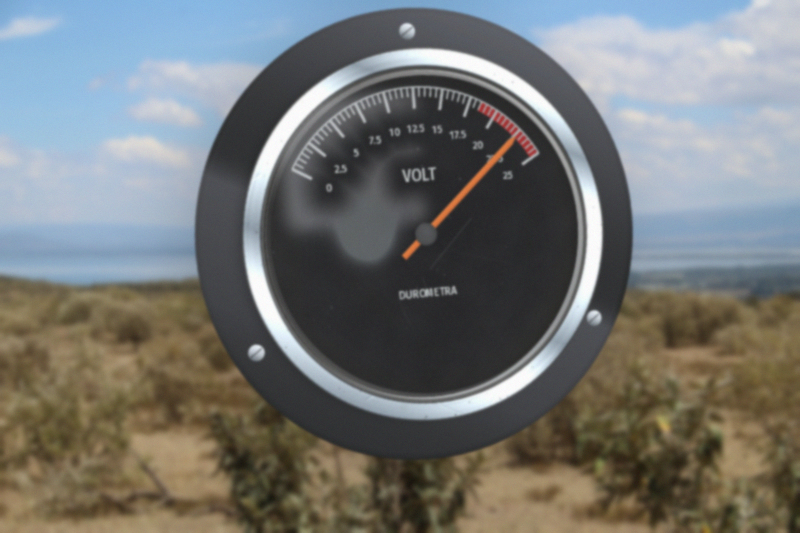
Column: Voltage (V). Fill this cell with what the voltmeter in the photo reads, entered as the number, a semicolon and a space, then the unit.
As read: 22.5; V
